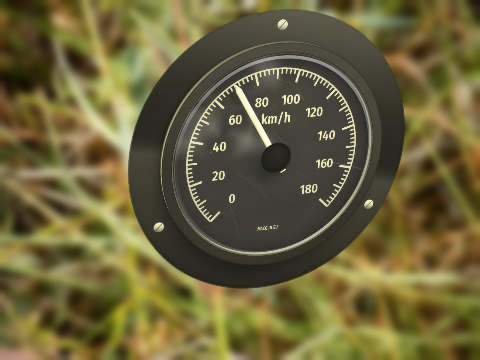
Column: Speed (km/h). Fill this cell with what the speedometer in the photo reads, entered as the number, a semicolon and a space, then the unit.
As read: 70; km/h
